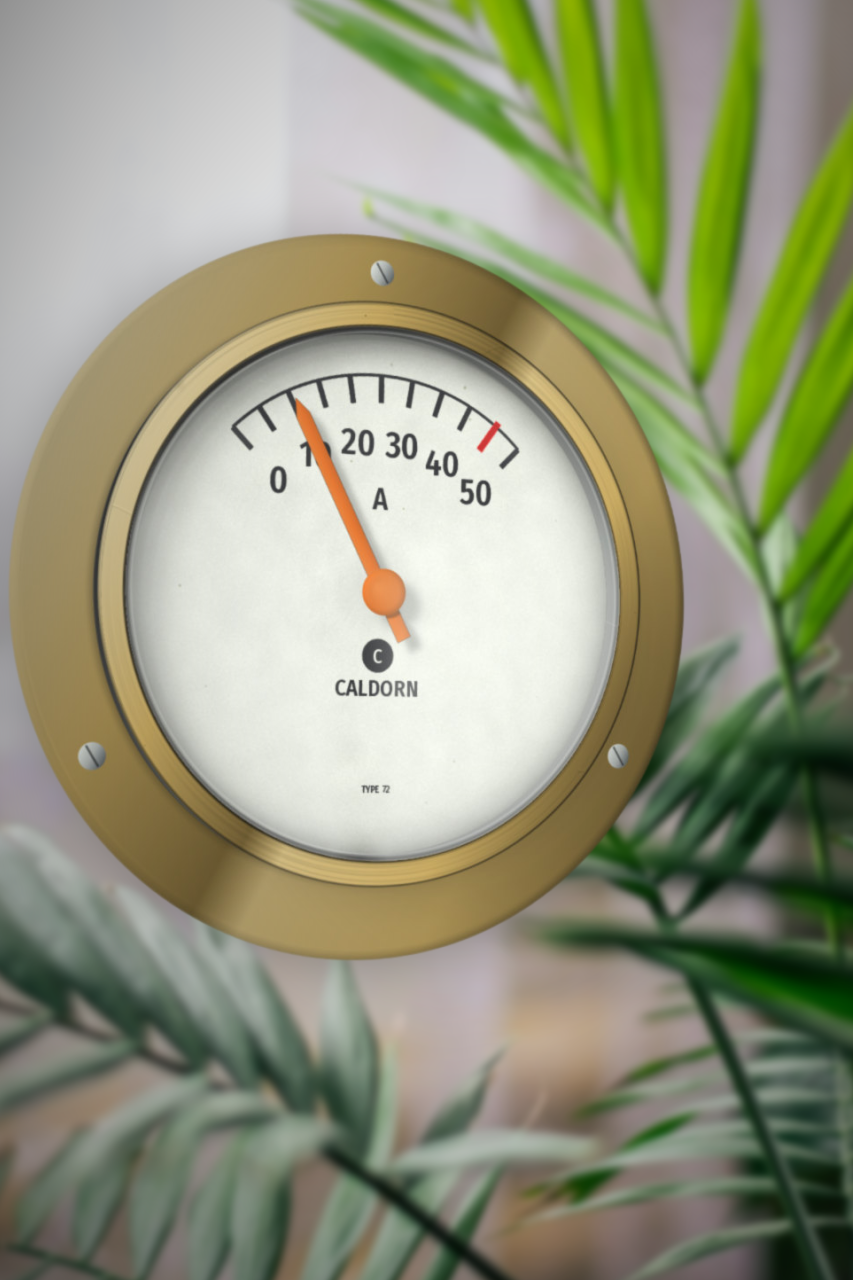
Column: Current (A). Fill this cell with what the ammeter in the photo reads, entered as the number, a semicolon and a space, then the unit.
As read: 10; A
